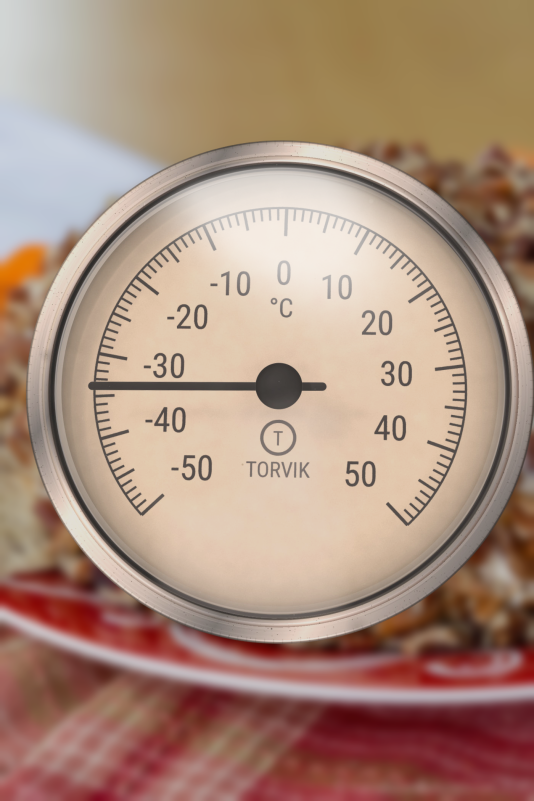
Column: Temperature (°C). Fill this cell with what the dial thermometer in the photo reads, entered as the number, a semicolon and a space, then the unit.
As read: -34; °C
